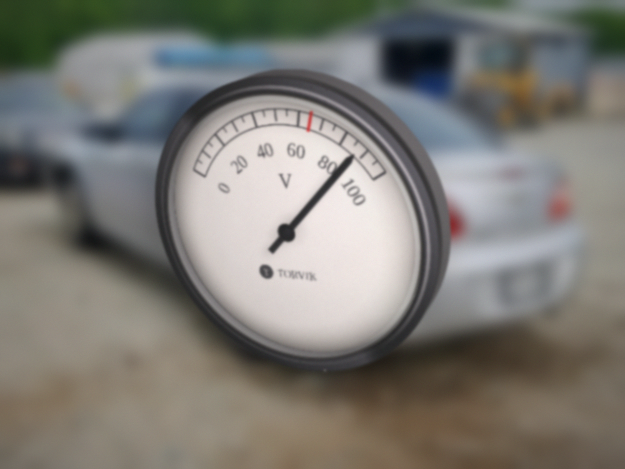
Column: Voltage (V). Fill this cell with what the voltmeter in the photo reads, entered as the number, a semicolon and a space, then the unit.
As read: 87.5; V
